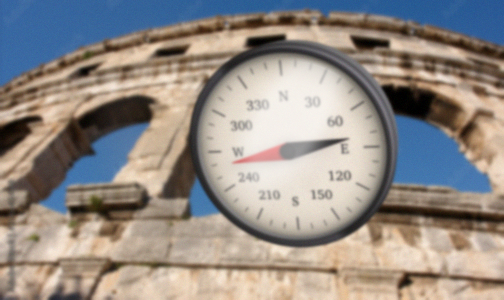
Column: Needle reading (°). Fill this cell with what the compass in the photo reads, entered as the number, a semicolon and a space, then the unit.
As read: 260; °
